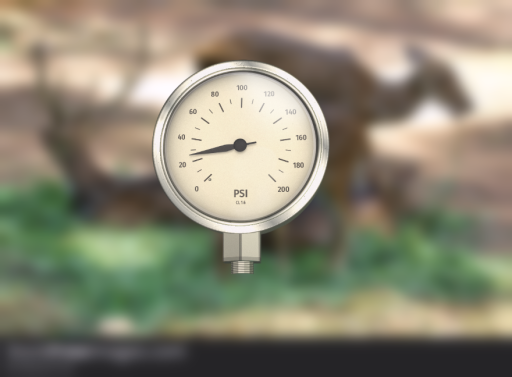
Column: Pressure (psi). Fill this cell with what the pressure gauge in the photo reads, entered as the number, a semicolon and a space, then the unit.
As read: 25; psi
